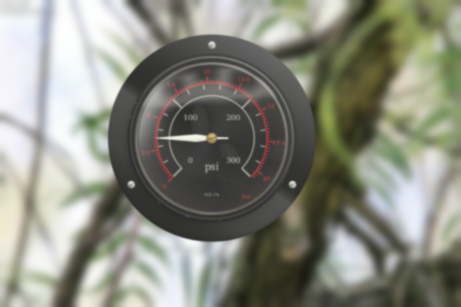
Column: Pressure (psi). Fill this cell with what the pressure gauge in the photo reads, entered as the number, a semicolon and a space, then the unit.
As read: 50; psi
